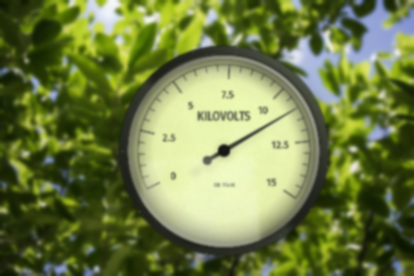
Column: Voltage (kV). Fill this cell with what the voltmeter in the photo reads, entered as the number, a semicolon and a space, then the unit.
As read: 11; kV
